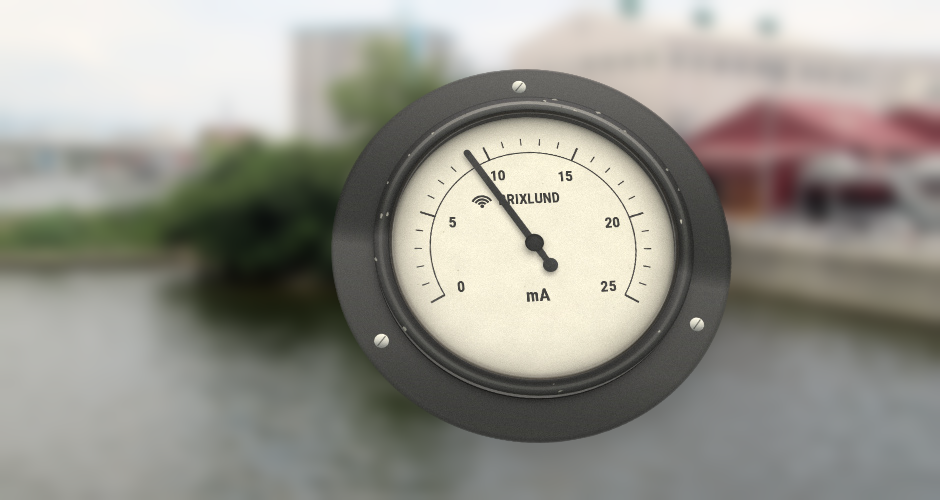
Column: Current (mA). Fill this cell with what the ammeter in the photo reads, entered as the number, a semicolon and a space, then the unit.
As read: 9; mA
